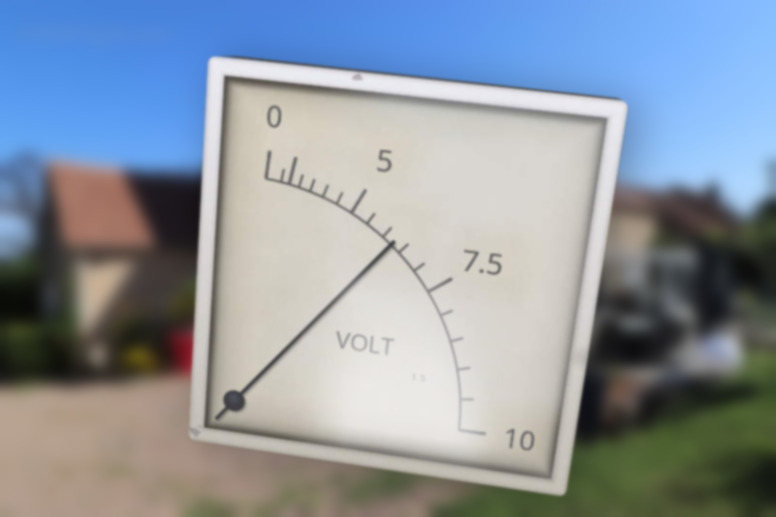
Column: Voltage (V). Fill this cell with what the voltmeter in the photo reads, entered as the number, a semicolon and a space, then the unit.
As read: 6.25; V
